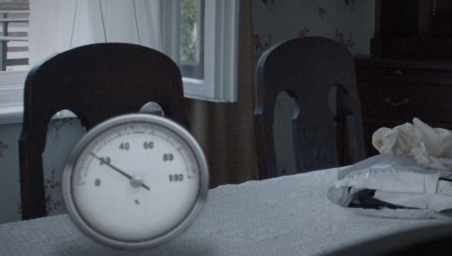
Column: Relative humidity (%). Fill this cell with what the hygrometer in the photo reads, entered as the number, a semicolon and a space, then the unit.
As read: 20; %
